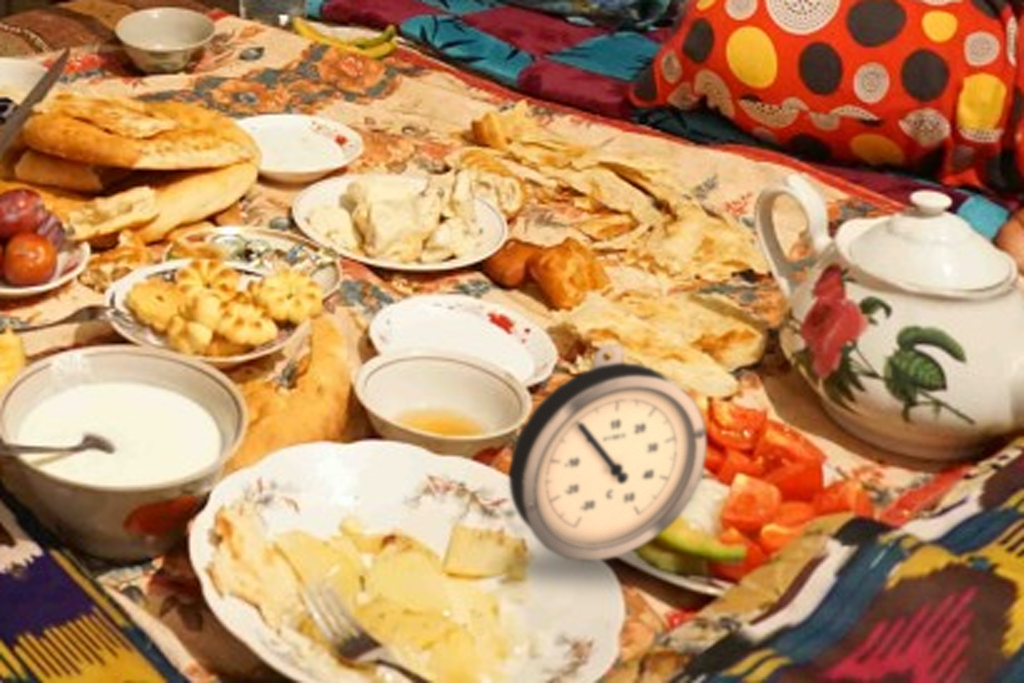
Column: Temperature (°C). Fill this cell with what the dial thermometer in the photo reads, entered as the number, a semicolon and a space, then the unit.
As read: 0; °C
